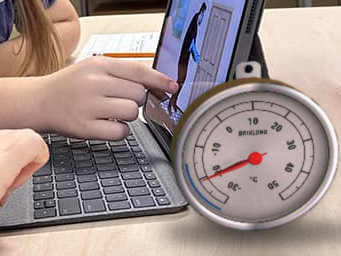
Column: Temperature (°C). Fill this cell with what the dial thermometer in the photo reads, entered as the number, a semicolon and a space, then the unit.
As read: -20; °C
